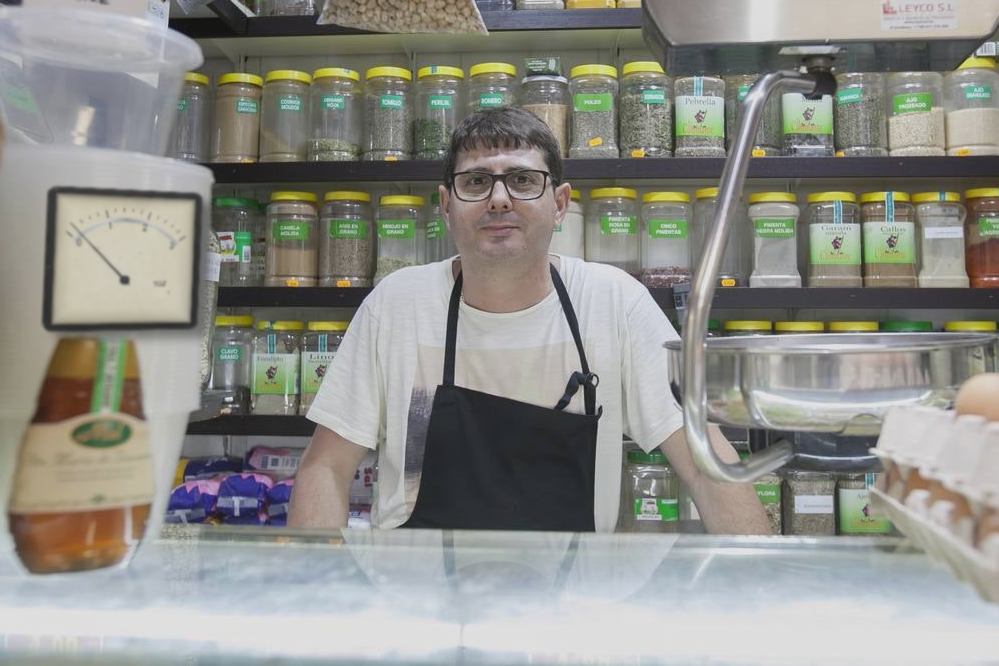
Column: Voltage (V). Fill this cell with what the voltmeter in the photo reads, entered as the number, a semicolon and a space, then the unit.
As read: 0.2; V
